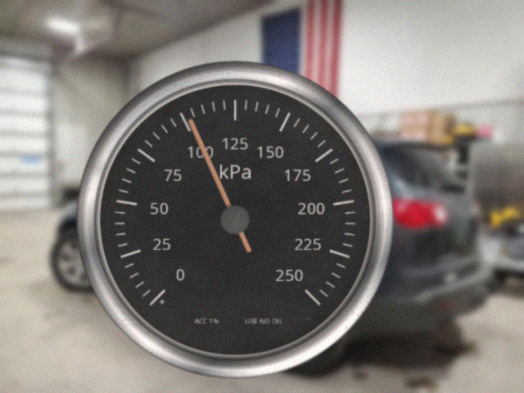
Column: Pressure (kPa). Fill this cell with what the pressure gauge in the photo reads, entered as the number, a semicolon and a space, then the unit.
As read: 102.5; kPa
